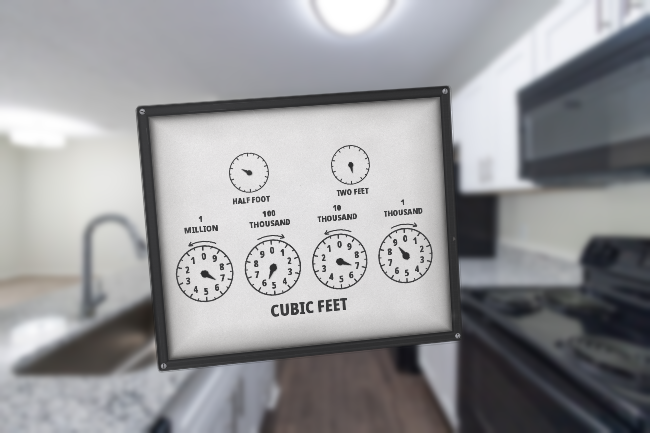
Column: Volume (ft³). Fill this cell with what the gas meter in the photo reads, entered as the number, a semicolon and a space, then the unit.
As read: 656900; ft³
